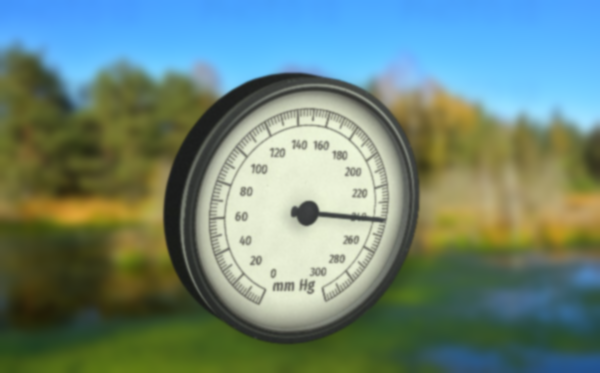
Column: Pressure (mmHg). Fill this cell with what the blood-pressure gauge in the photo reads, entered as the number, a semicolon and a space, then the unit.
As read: 240; mmHg
